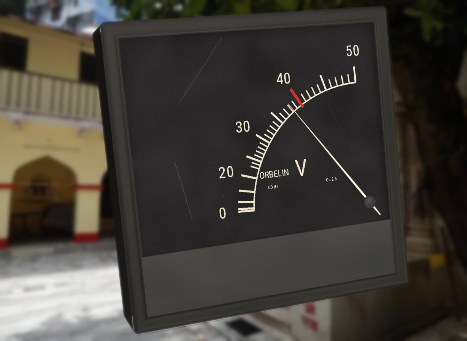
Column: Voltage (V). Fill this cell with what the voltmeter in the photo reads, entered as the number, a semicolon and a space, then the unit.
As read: 38; V
